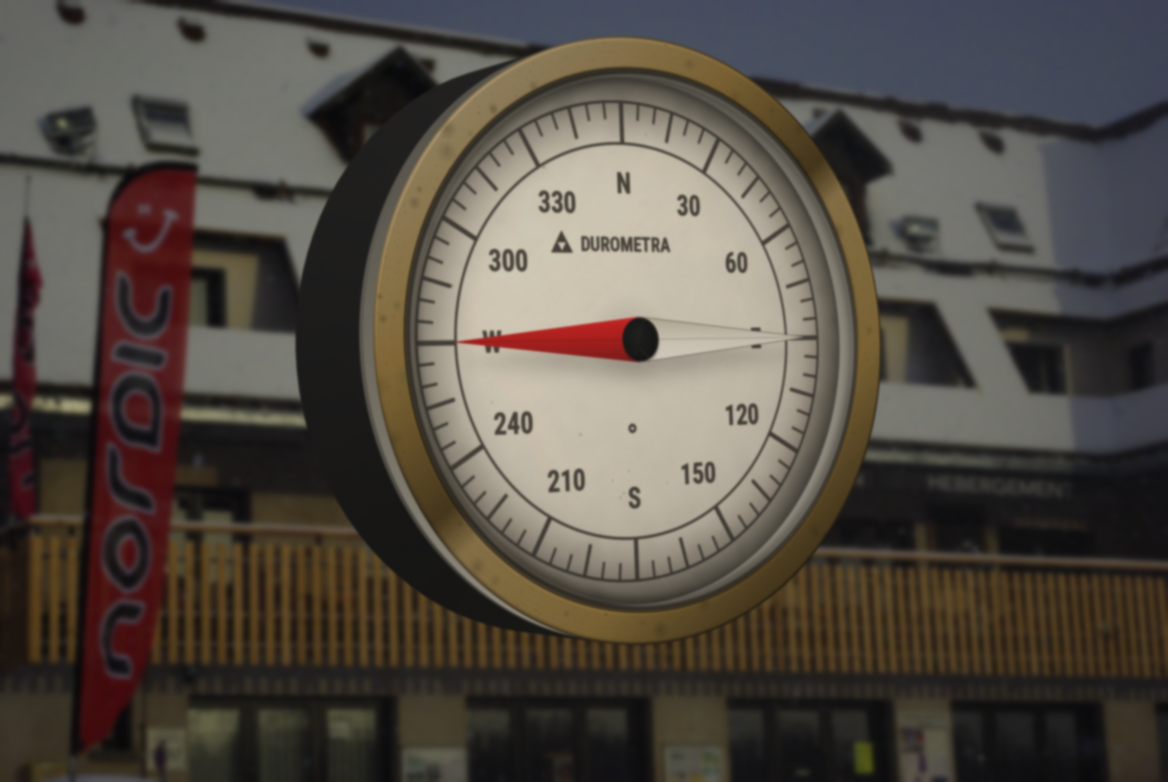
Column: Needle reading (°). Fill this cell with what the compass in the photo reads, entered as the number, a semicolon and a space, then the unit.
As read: 270; °
